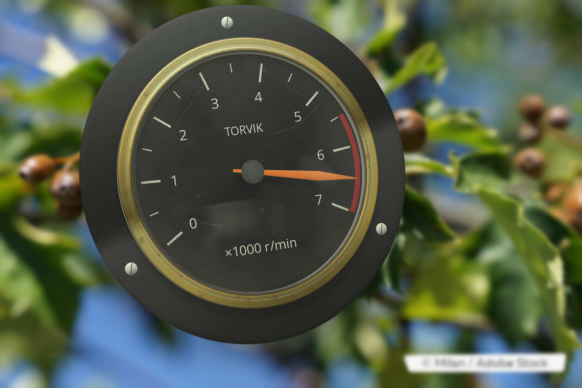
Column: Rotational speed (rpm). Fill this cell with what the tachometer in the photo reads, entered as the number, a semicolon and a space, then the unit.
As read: 6500; rpm
